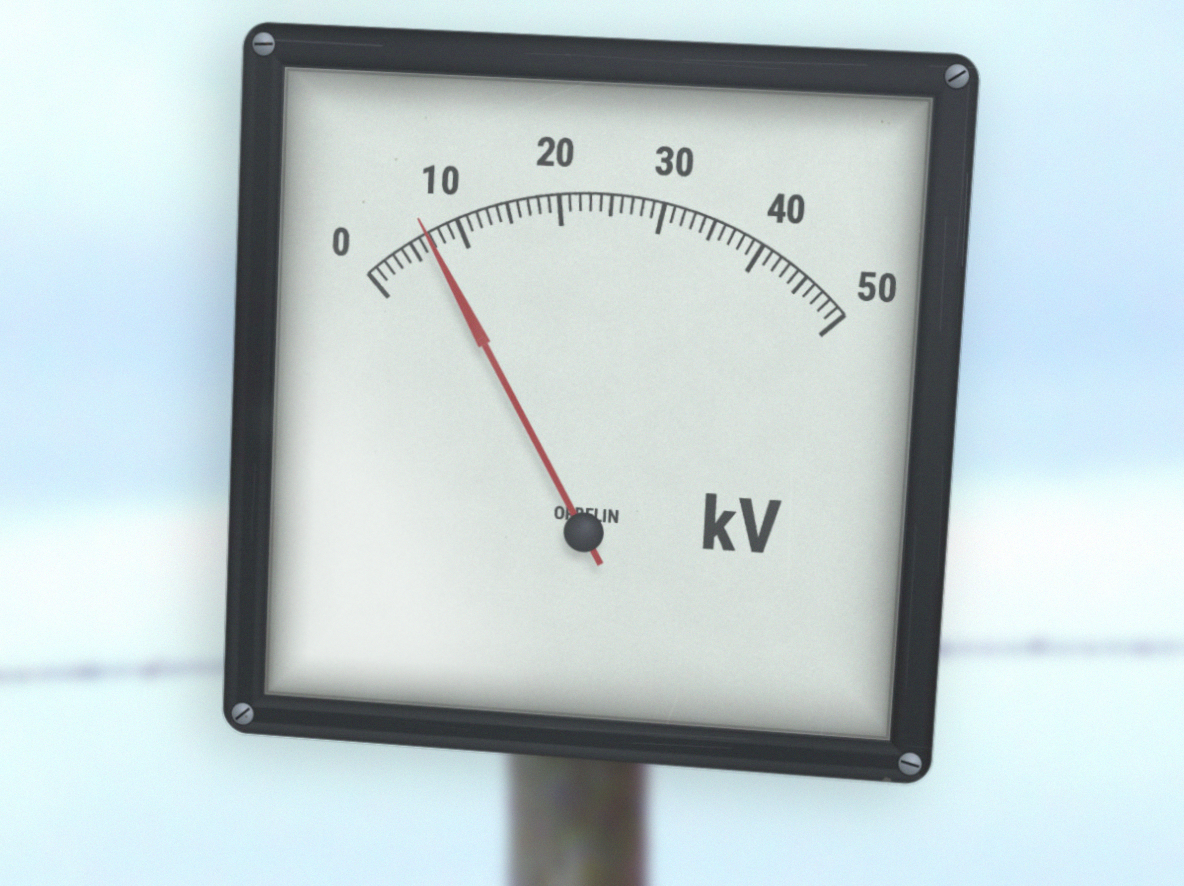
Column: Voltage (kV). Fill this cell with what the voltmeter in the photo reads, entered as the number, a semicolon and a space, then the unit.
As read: 7; kV
